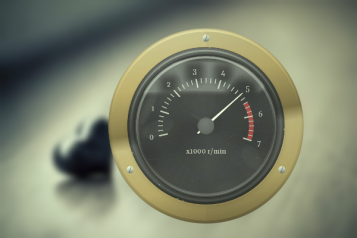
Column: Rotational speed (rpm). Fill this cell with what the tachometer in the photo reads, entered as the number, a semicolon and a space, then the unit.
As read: 5000; rpm
